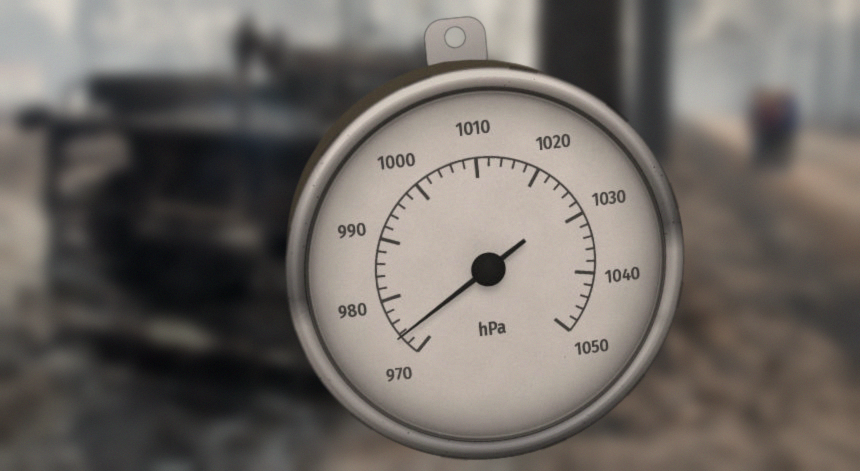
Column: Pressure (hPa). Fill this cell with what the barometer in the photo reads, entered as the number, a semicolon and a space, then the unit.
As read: 974; hPa
